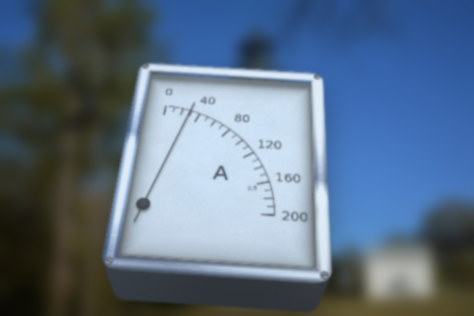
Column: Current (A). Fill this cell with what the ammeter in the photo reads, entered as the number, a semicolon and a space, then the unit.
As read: 30; A
